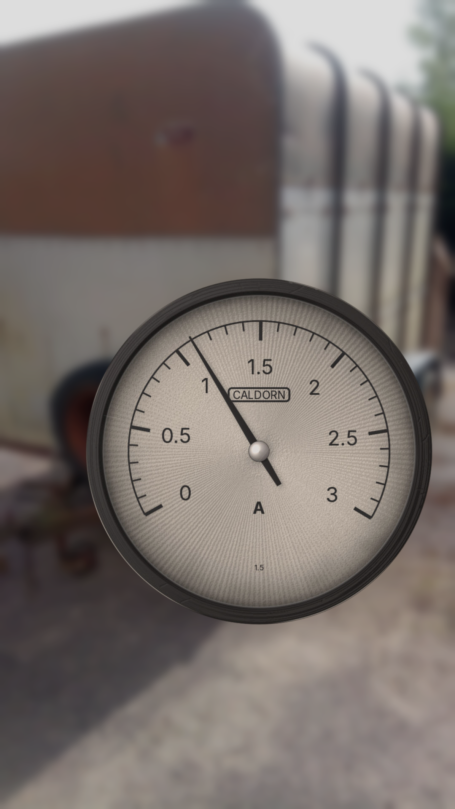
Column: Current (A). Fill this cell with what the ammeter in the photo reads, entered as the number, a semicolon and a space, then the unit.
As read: 1.1; A
